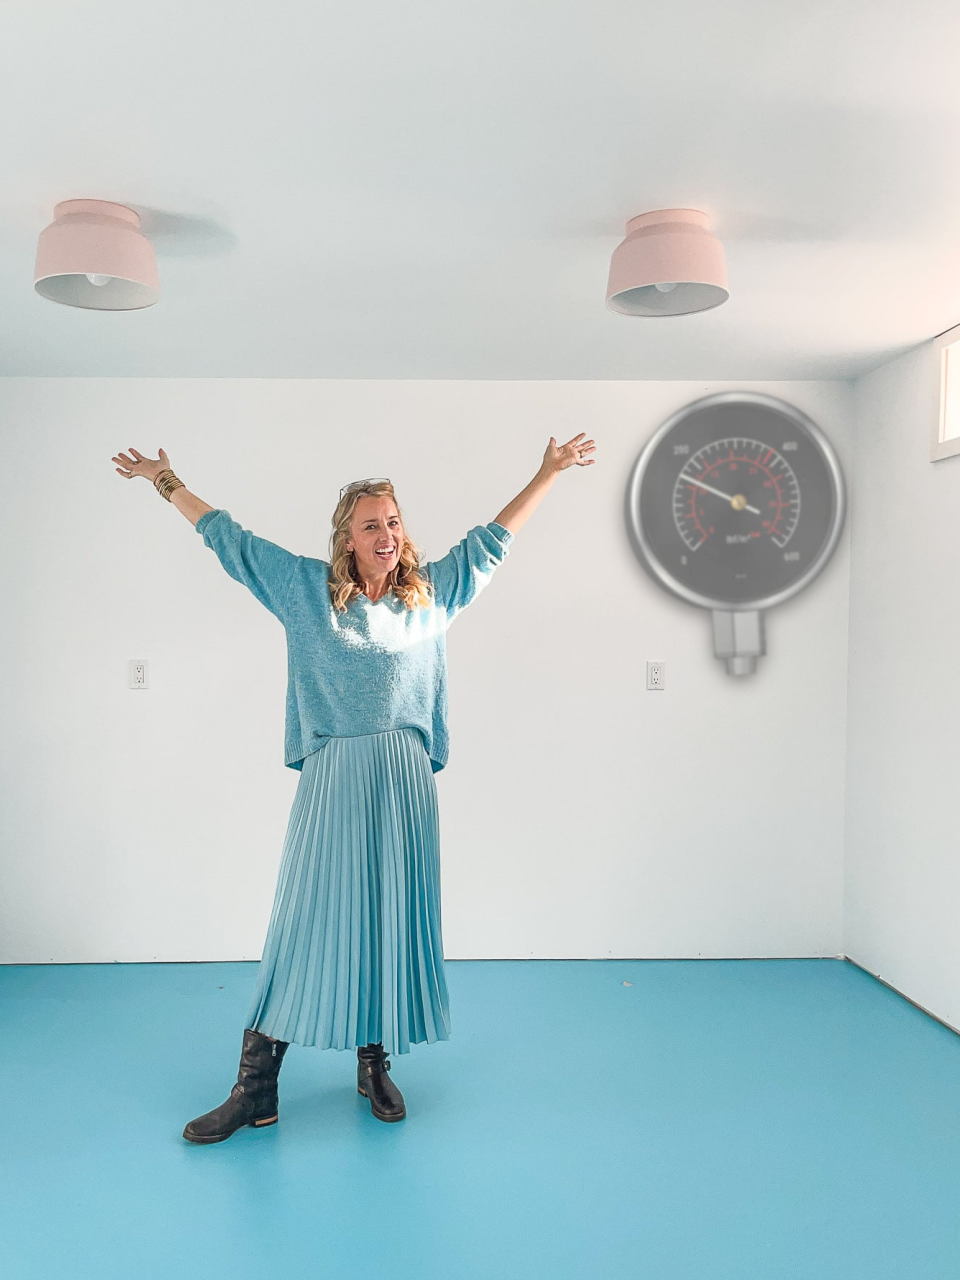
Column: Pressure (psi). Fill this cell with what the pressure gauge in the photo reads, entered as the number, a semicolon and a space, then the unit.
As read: 160; psi
